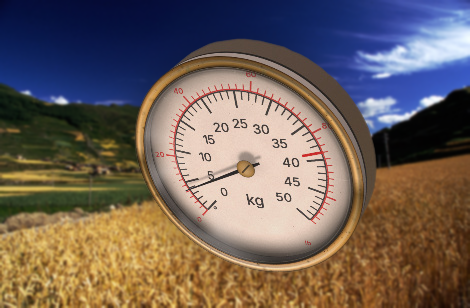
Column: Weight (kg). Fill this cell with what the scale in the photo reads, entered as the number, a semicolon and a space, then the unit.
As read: 4; kg
